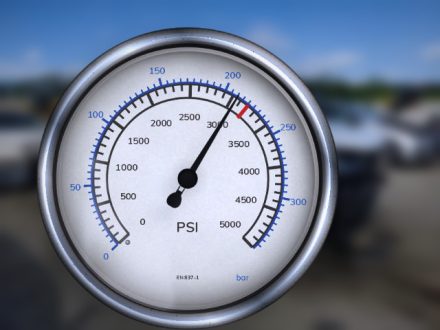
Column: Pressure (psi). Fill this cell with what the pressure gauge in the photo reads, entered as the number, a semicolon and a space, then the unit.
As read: 3050; psi
